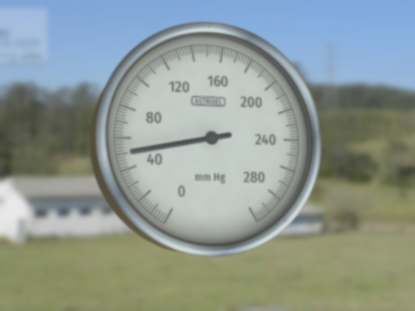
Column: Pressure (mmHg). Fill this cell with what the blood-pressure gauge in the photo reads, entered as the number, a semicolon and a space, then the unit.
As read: 50; mmHg
